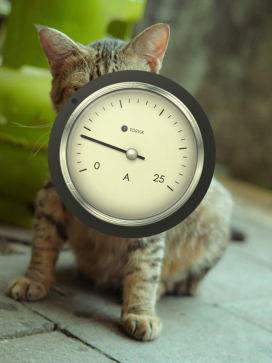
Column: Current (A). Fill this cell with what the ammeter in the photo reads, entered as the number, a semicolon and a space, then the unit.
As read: 4; A
